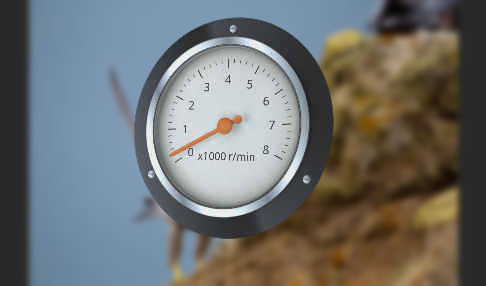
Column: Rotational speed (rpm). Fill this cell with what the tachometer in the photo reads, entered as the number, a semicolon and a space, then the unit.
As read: 200; rpm
